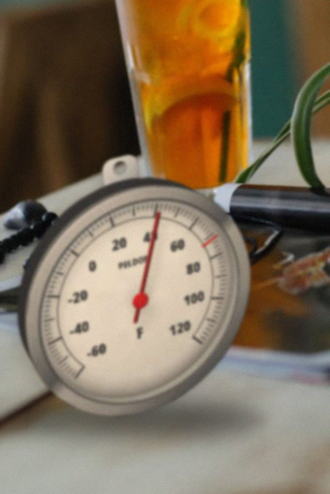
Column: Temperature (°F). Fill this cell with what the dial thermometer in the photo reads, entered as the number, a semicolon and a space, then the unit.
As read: 40; °F
